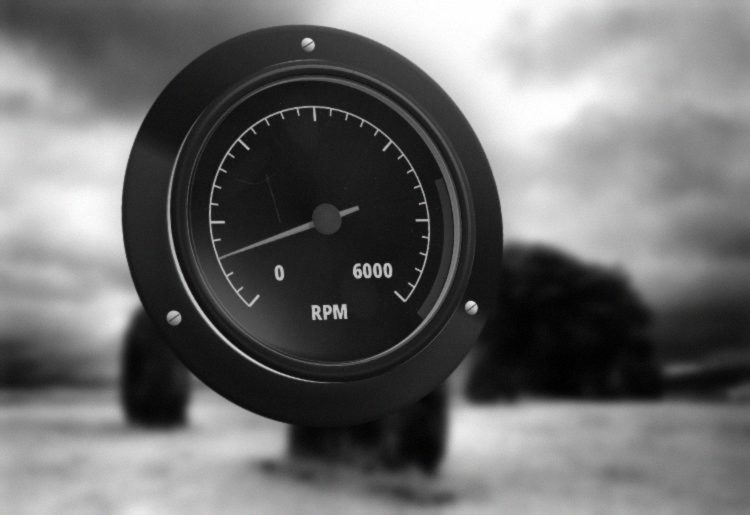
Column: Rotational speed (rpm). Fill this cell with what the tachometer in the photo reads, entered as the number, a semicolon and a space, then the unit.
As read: 600; rpm
